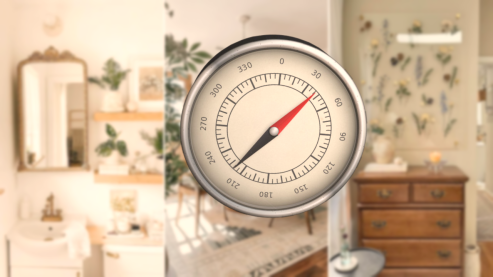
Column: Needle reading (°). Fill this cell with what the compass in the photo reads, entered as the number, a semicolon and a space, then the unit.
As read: 40; °
